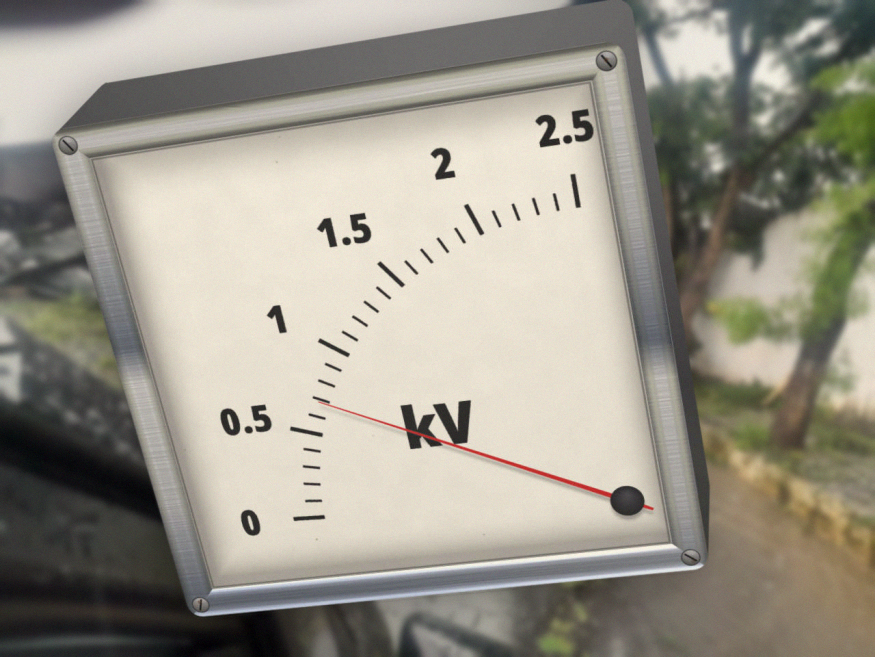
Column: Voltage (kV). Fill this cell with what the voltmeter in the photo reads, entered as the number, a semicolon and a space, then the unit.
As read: 0.7; kV
